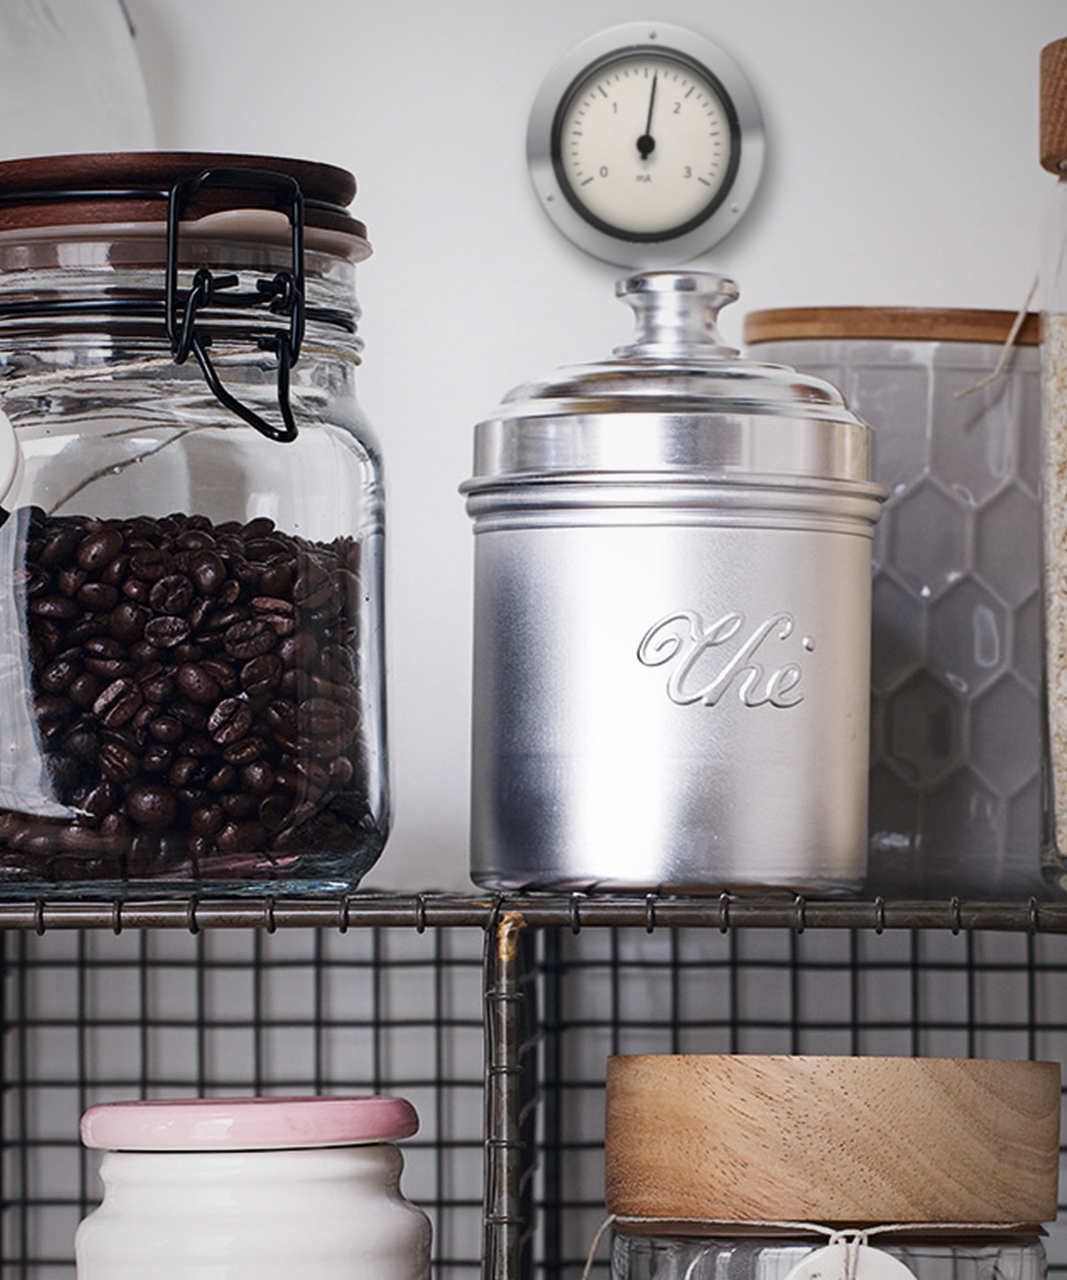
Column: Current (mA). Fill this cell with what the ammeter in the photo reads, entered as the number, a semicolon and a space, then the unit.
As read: 1.6; mA
